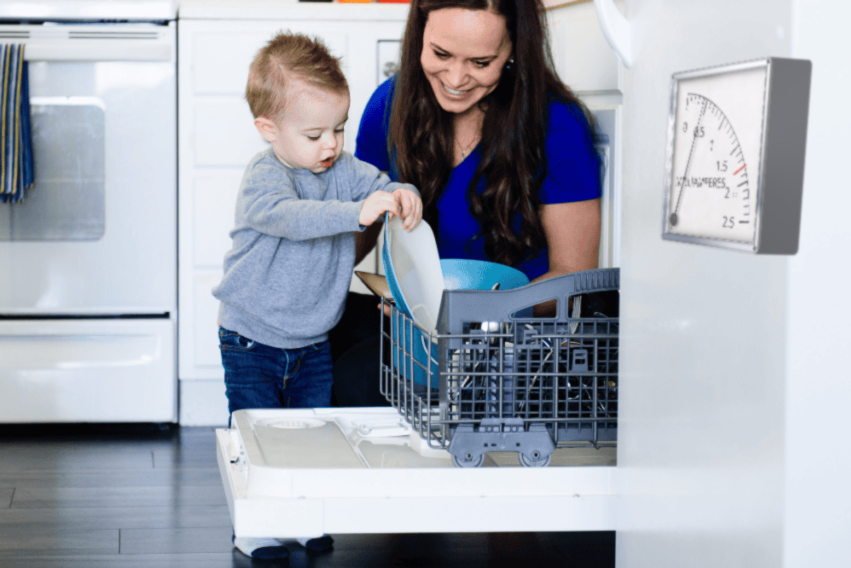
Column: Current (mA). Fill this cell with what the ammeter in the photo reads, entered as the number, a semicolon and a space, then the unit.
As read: 0.5; mA
